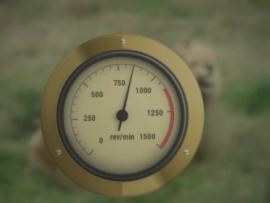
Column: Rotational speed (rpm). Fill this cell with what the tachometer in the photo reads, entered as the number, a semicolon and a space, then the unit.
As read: 850; rpm
